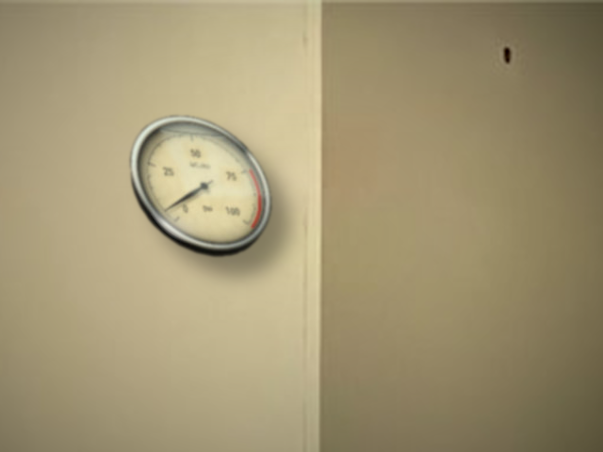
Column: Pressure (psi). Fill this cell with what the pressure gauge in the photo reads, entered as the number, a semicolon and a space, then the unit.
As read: 5; psi
